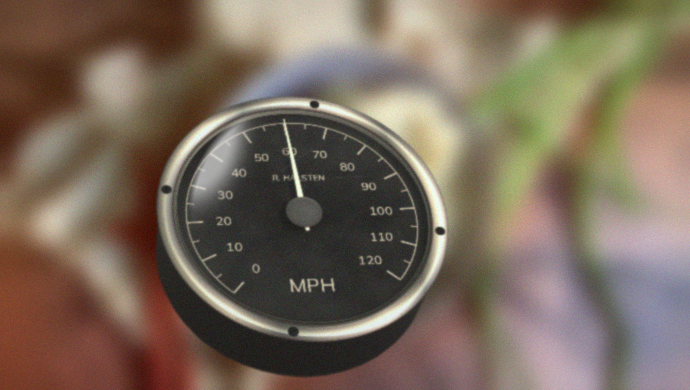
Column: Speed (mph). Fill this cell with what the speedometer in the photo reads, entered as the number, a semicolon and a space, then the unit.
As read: 60; mph
